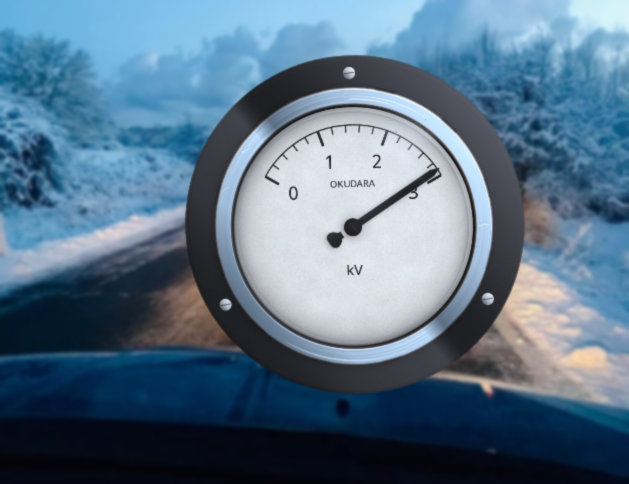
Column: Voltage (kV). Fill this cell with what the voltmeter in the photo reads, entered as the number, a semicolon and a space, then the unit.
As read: 2.9; kV
